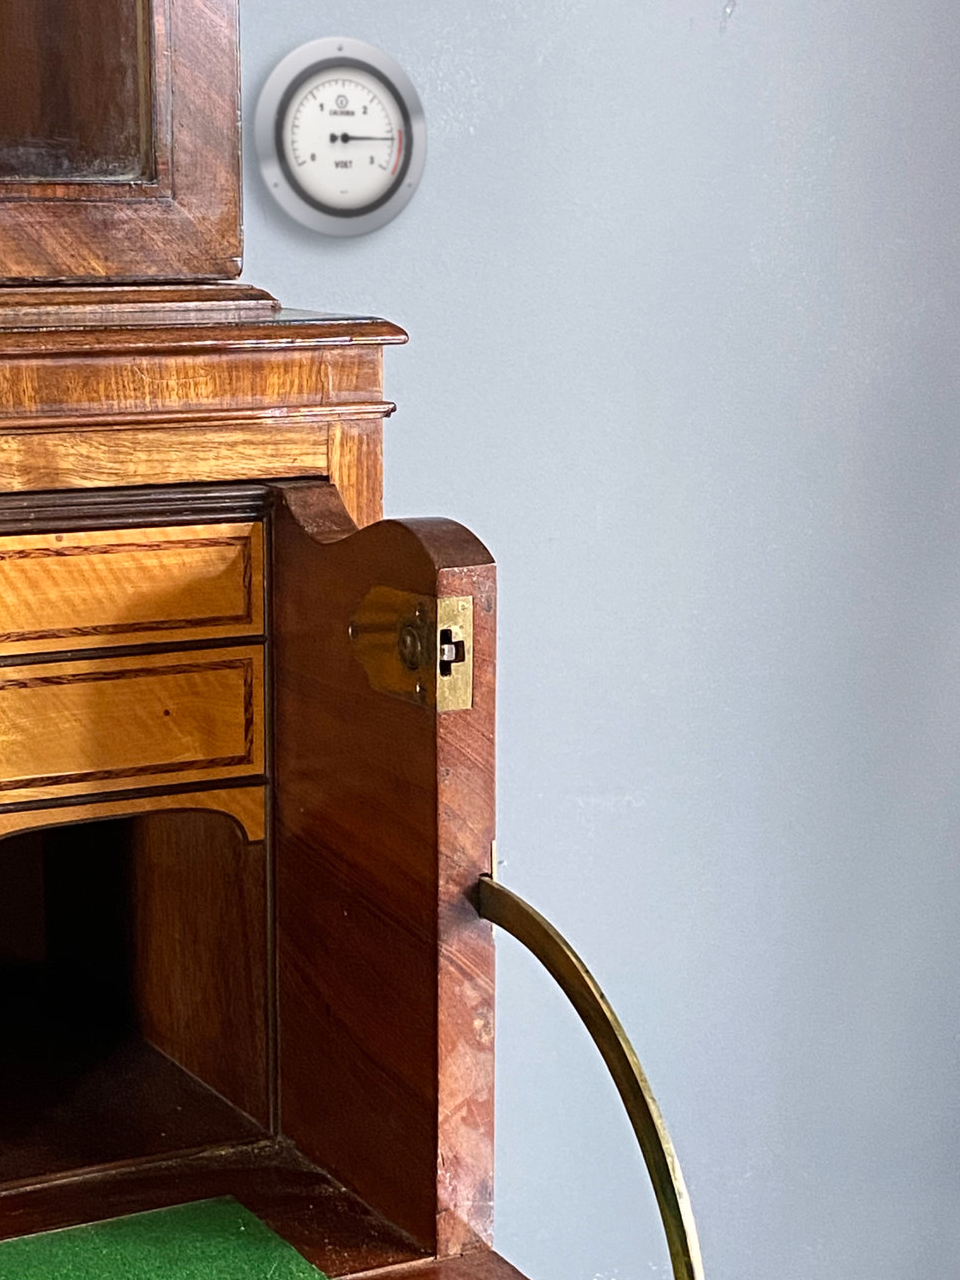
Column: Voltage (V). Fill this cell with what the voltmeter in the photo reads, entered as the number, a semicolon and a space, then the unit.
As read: 2.6; V
